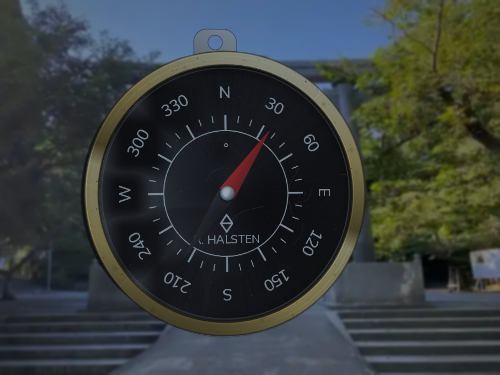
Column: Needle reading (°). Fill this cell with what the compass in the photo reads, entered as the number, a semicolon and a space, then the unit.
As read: 35; °
